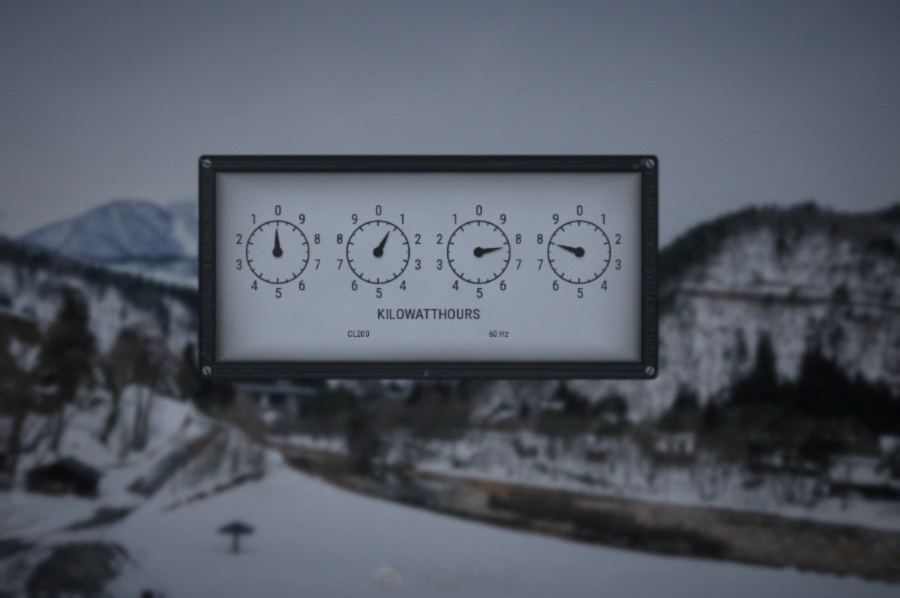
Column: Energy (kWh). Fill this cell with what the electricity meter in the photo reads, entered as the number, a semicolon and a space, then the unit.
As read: 78; kWh
